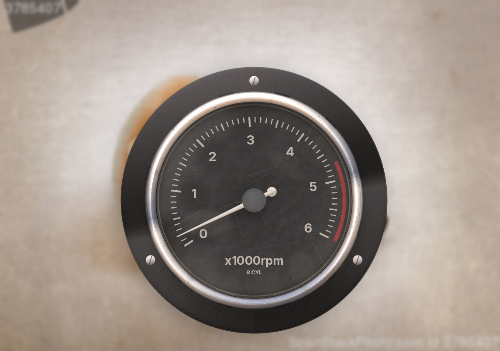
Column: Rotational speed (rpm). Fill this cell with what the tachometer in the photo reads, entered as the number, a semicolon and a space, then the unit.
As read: 200; rpm
